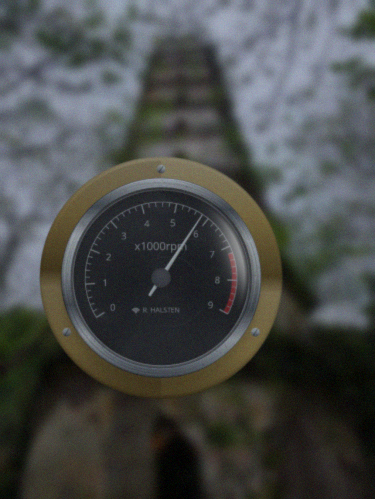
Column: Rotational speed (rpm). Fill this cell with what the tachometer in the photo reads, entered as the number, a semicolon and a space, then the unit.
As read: 5800; rpm
